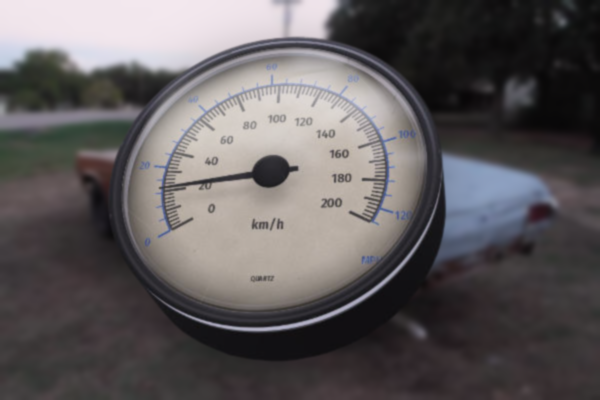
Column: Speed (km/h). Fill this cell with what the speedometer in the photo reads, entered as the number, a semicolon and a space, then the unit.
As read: 20; km/h
